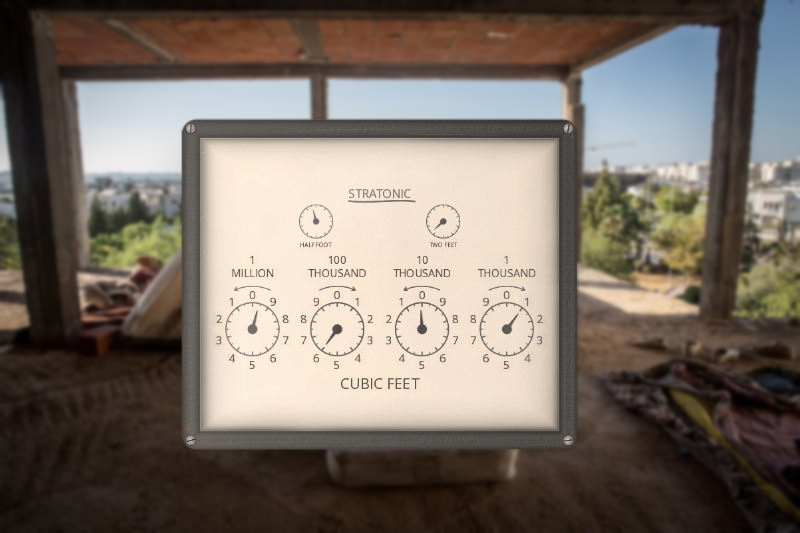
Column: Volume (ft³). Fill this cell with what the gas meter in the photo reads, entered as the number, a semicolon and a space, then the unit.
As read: 960100; ft³
